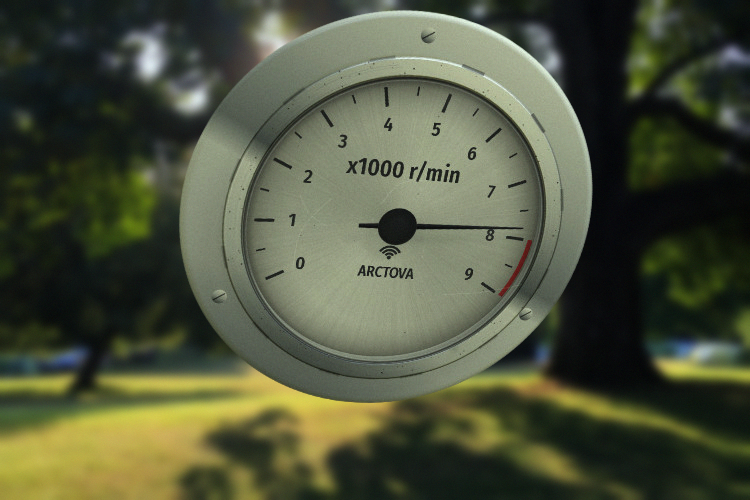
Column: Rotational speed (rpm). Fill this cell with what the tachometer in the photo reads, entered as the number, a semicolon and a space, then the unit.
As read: 7750; rpm
